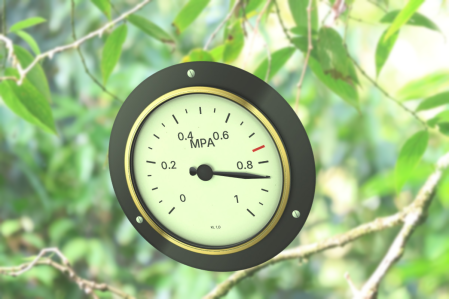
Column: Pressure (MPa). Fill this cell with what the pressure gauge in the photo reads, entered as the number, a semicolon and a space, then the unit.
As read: 0.85; MPa
